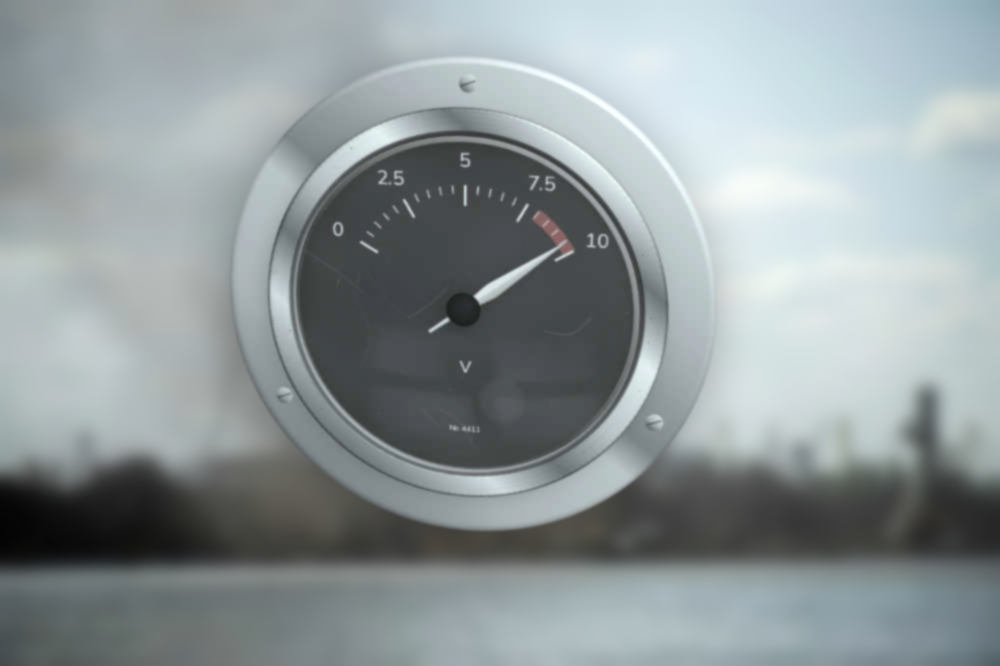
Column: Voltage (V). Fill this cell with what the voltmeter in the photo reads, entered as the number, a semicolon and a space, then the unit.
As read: 9.5; V
